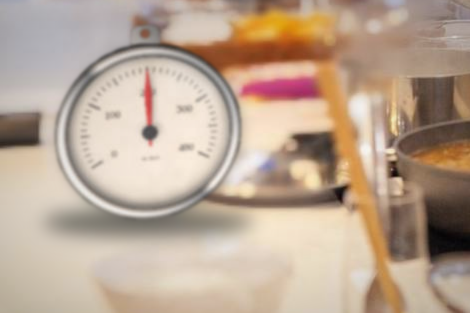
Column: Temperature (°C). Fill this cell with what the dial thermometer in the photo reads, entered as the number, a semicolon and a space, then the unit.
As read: 200; °C
